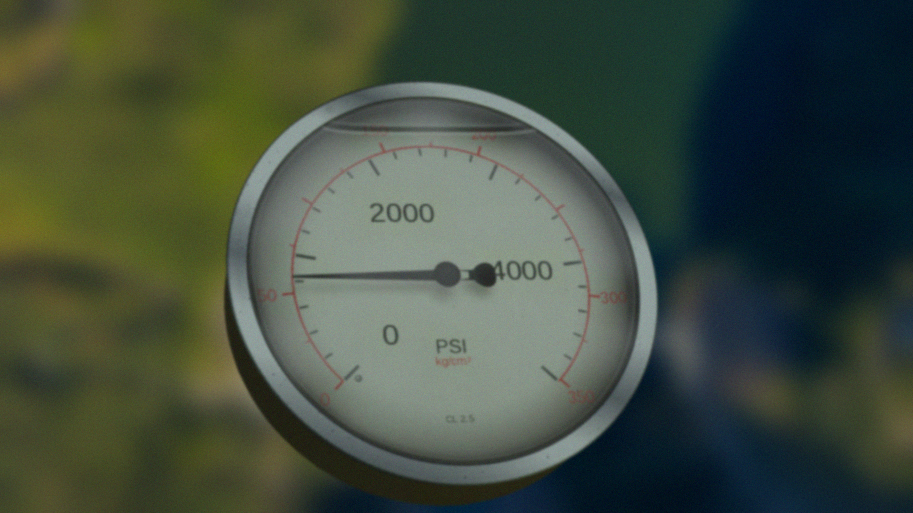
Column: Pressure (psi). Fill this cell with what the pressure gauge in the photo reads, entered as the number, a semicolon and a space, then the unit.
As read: 800; psi
